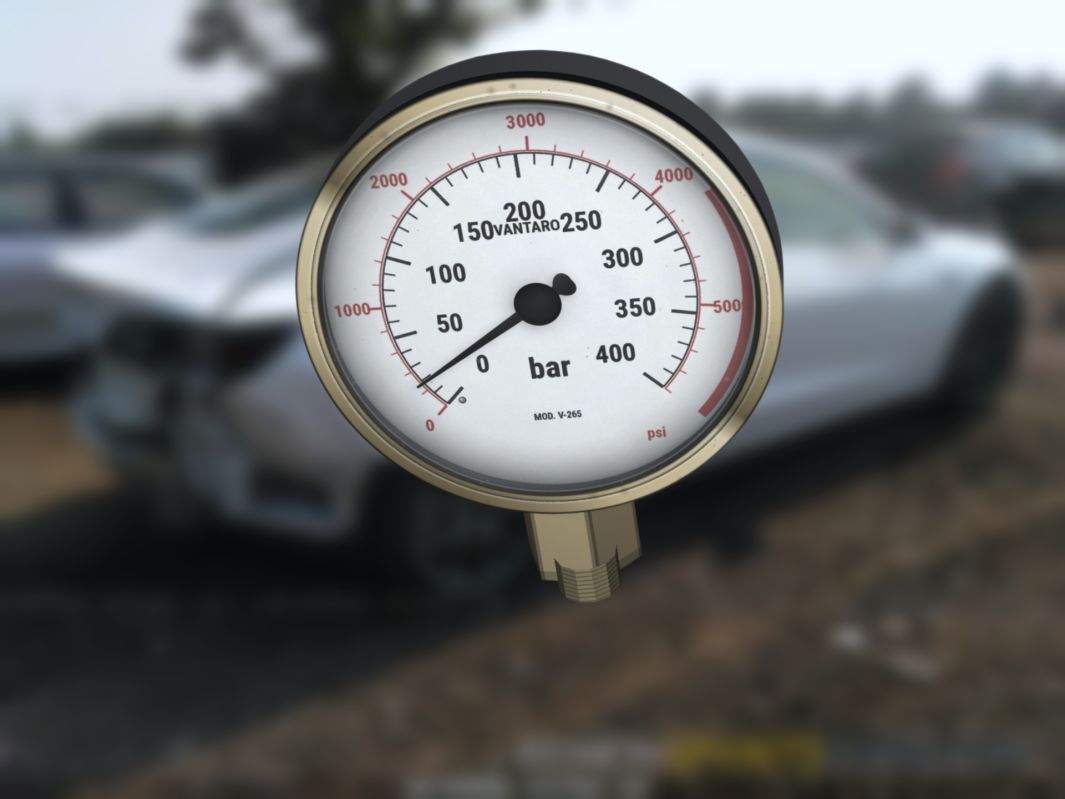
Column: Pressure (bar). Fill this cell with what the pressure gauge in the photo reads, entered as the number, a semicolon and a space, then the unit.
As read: 20; bar
